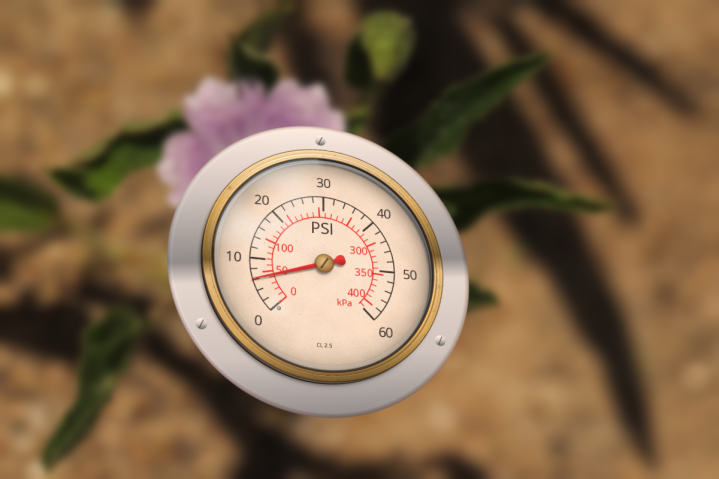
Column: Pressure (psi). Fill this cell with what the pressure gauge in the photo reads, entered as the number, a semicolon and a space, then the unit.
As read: 6; psi
